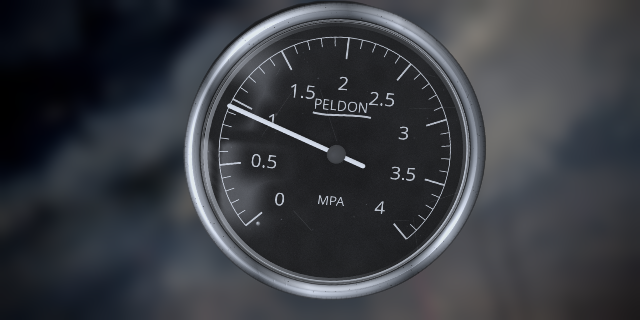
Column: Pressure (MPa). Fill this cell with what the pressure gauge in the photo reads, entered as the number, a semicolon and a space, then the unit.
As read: 0.95; MPa
